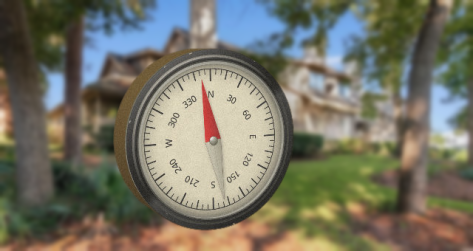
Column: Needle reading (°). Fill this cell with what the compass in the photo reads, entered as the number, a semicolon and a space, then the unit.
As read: 350; °
